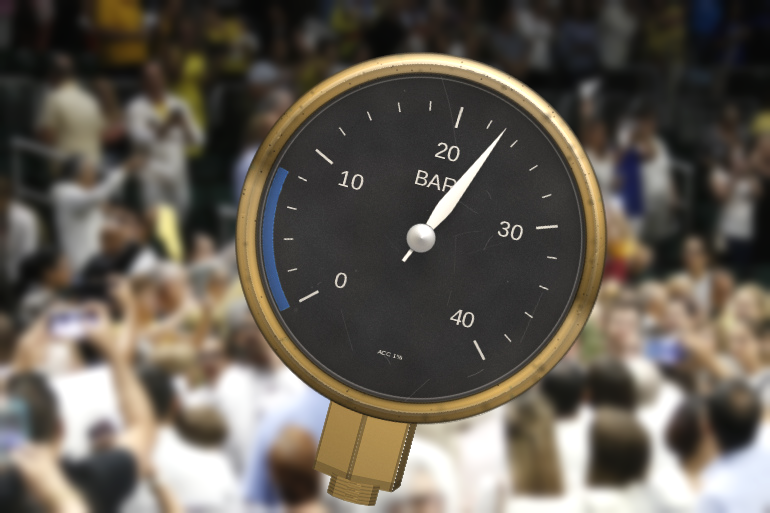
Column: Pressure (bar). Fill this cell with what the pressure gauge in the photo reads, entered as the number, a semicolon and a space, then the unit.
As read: 23; bar
